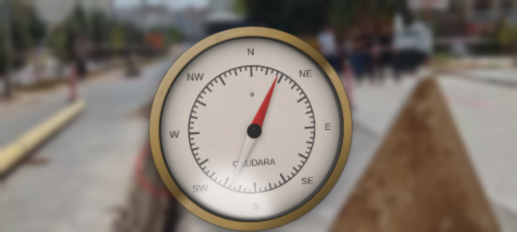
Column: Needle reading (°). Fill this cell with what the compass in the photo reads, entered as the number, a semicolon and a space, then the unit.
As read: 25; °
